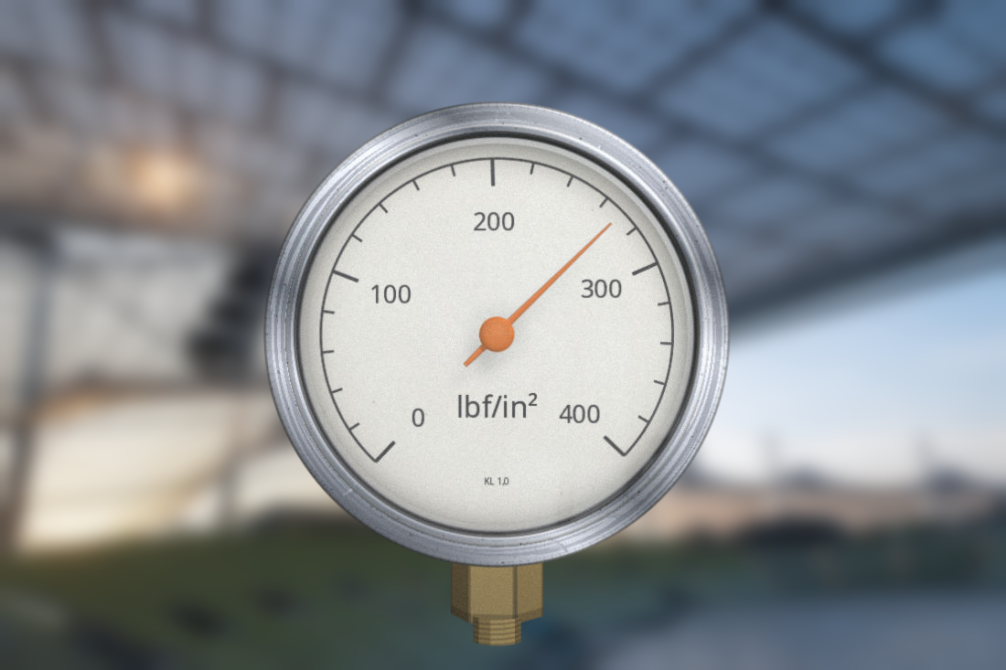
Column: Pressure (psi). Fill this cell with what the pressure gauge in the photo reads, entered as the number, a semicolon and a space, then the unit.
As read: 270; psi
